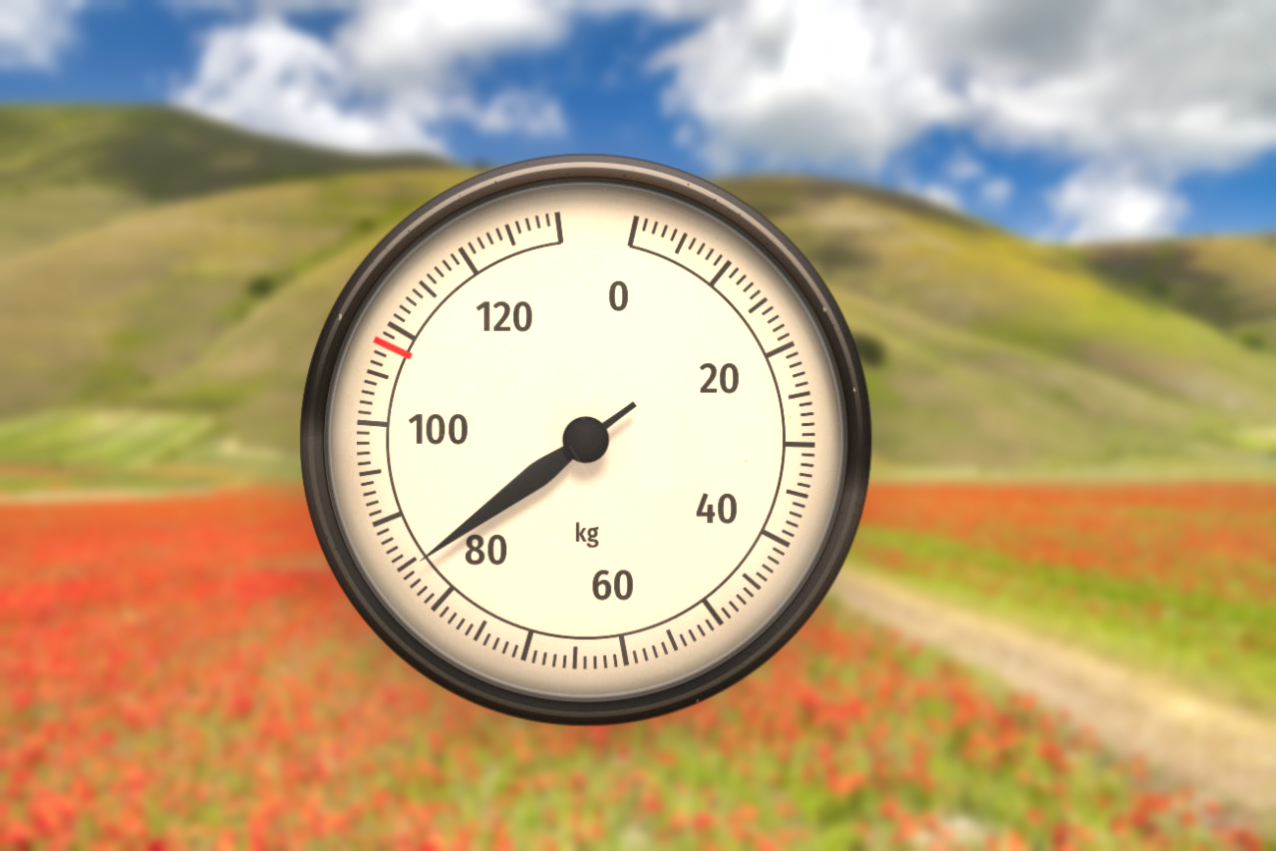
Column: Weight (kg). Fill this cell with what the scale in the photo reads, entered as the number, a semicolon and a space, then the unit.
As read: 84.5; kg
